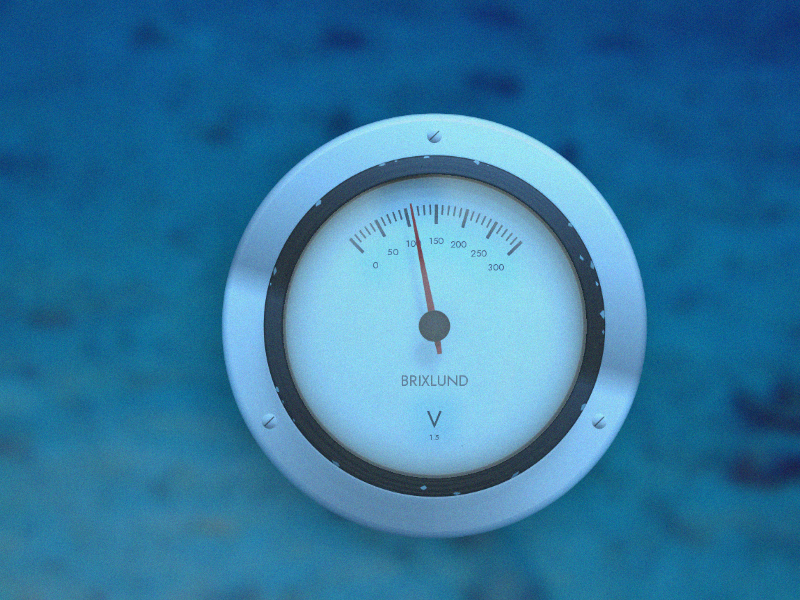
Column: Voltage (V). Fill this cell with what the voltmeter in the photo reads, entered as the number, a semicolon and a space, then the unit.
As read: 110; V
